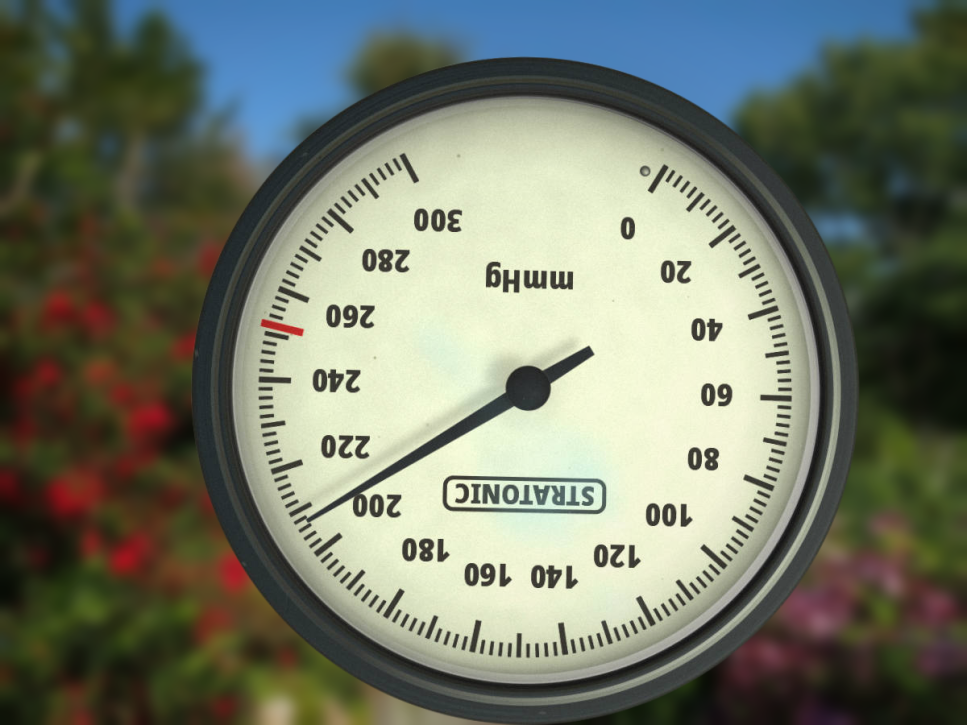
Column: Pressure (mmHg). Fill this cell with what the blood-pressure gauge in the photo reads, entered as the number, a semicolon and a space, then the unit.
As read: 207; mmHg
